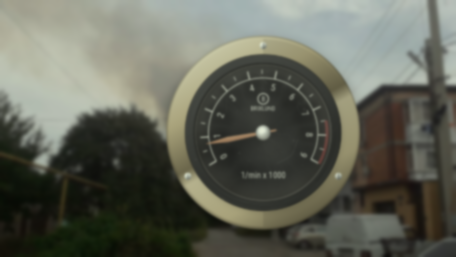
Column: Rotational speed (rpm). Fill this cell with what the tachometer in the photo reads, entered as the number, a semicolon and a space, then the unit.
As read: 750; rpm
